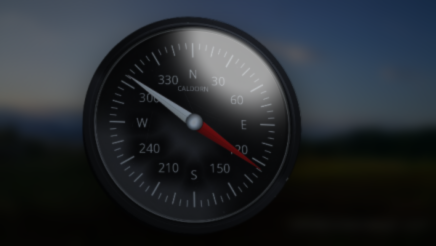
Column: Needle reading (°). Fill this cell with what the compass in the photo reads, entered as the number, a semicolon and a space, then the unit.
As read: 125; °
